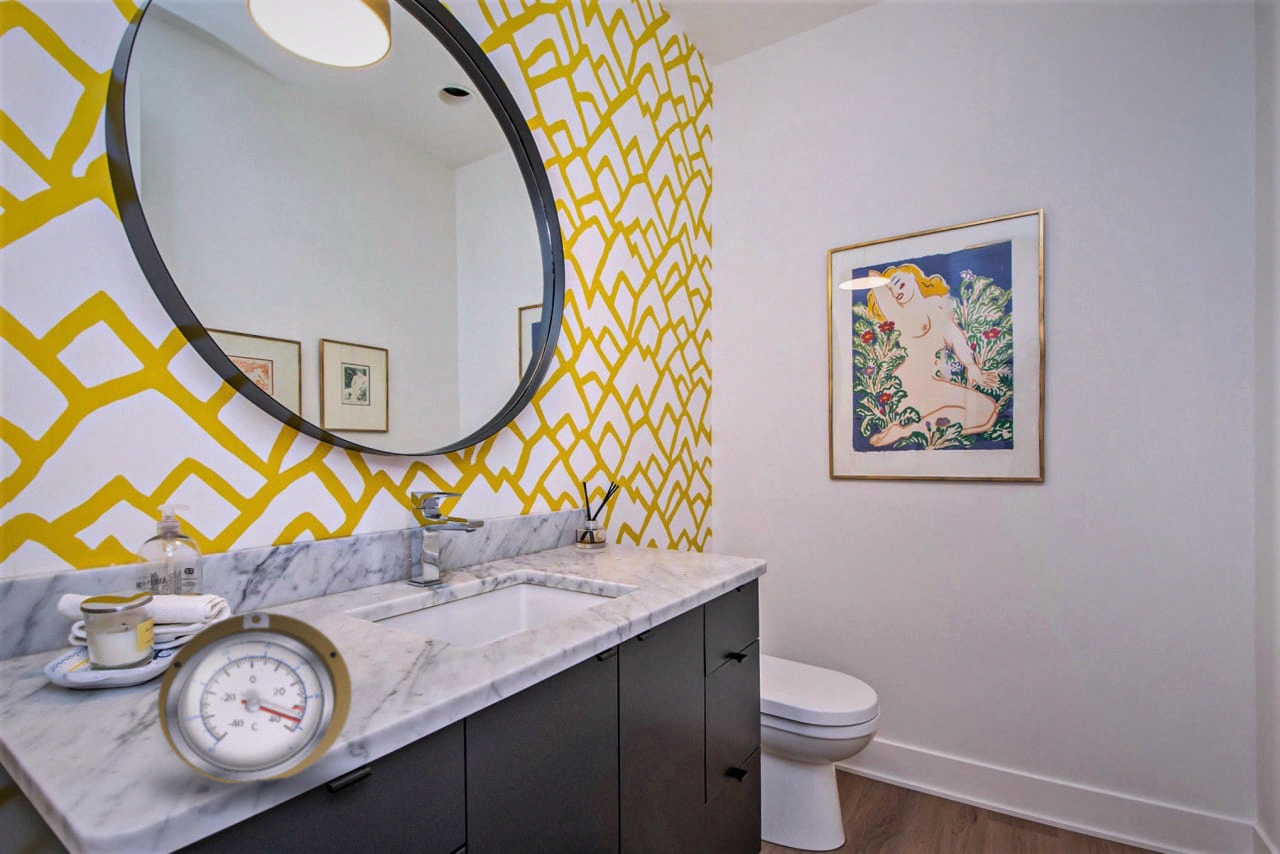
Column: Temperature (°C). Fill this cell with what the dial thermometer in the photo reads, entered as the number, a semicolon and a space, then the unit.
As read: 35; °C
